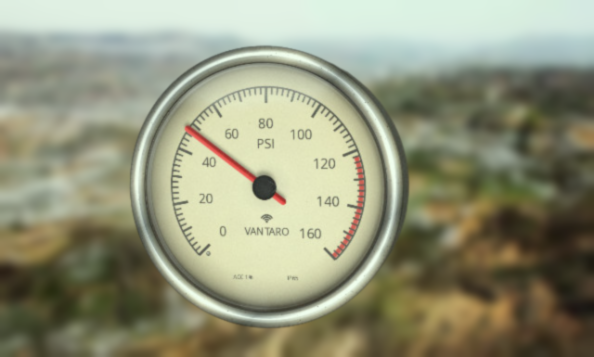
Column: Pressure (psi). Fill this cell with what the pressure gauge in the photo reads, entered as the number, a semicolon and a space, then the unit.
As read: 48; psi
